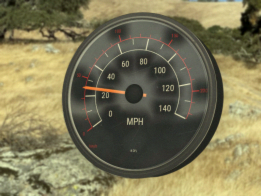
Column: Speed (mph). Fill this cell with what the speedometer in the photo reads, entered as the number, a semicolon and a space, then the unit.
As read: 25; mph
